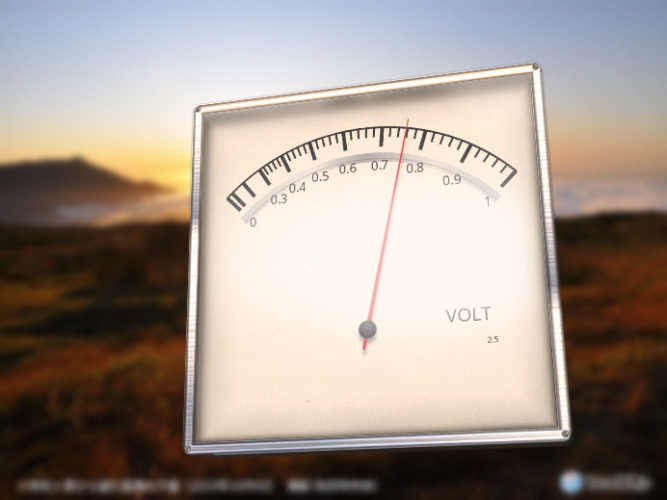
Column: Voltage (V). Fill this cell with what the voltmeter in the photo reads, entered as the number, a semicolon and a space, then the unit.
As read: 0.76; V
